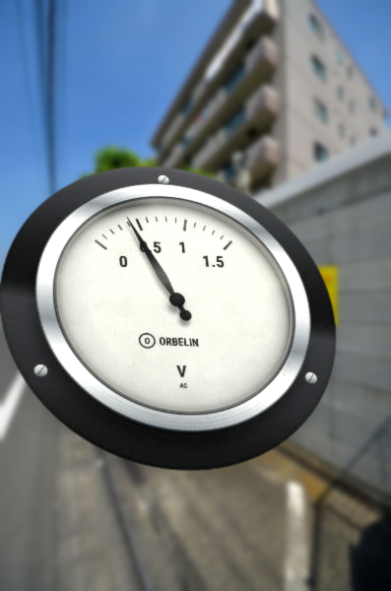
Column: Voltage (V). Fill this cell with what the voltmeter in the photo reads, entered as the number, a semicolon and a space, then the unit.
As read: 0.4; V
